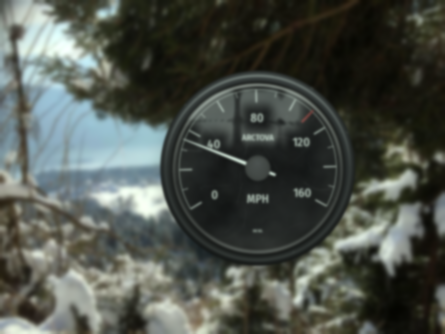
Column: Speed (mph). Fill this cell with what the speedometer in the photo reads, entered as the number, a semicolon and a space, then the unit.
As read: 35; mph
